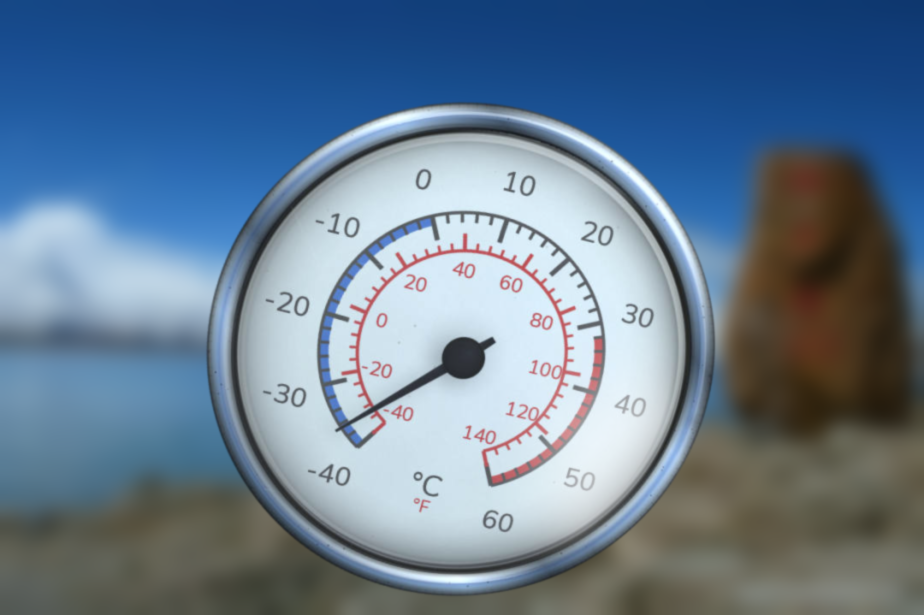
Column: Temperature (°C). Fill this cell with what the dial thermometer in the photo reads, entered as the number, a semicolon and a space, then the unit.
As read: -36; °C
